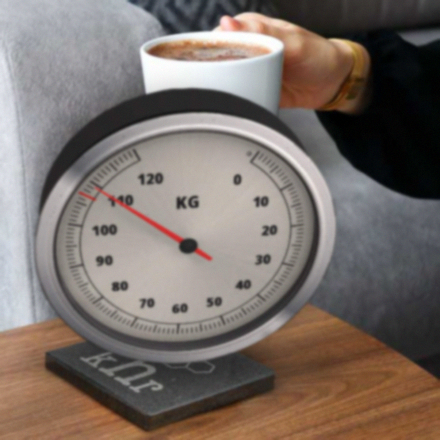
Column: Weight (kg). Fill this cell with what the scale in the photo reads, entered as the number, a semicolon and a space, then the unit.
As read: 110; kg
